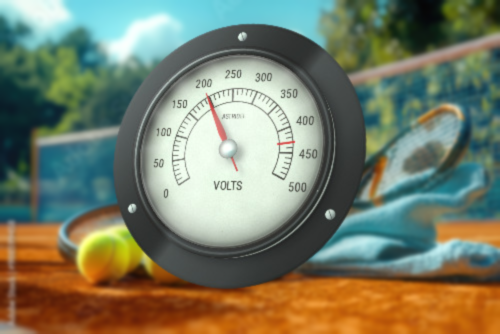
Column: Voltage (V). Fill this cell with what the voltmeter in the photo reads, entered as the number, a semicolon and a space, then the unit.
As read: 200; V
